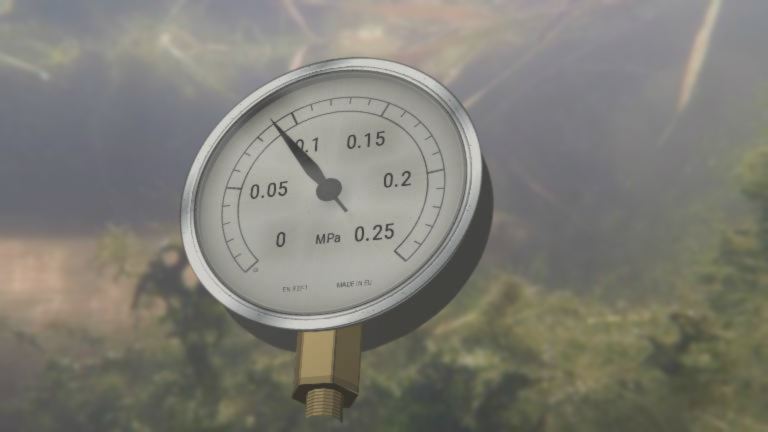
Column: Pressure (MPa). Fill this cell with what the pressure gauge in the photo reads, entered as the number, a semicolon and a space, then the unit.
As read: 0.09; MPa
